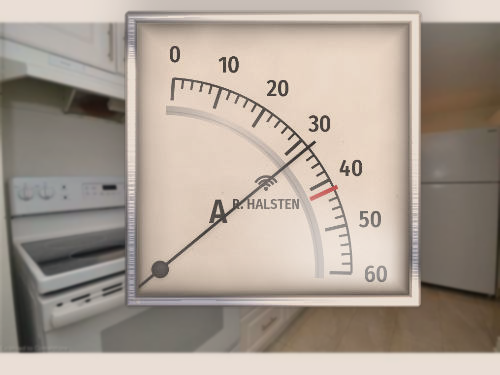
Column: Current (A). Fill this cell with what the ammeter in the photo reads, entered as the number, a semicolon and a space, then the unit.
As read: 32; A
